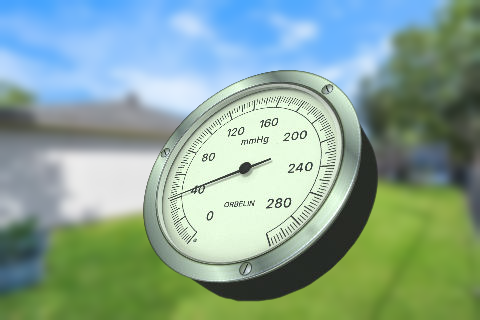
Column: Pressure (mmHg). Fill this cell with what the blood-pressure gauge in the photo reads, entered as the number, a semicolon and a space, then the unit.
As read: 40; mmHg
